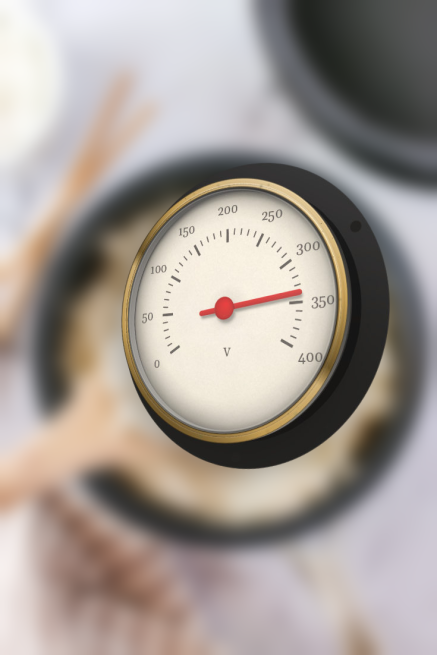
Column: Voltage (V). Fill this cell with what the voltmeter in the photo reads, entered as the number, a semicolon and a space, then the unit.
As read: 340; V
